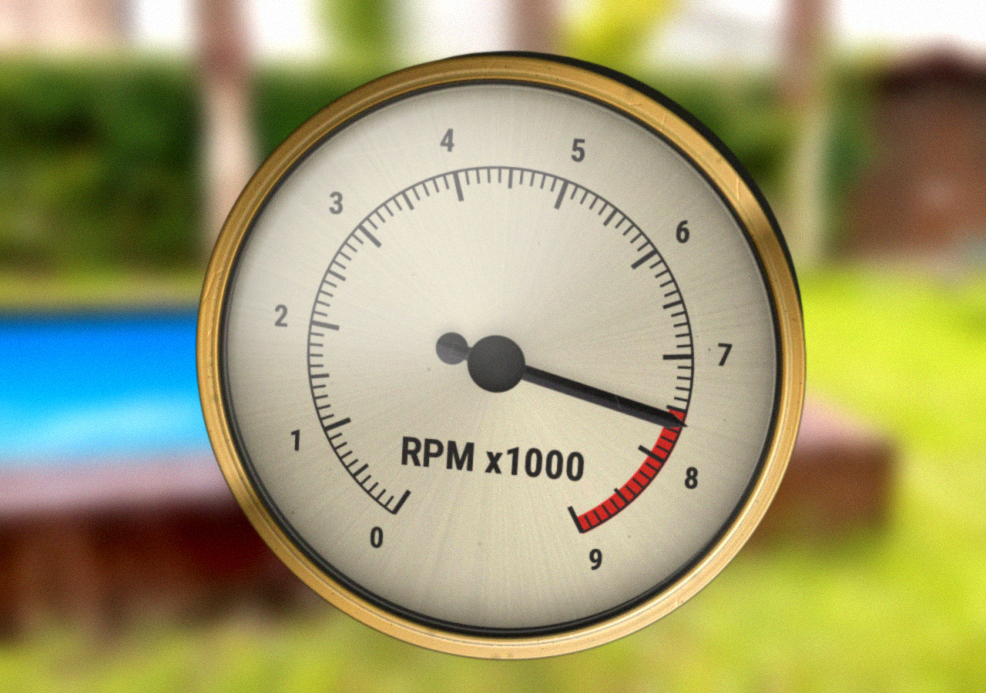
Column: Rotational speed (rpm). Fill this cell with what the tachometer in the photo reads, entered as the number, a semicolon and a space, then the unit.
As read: 7600; rpm
